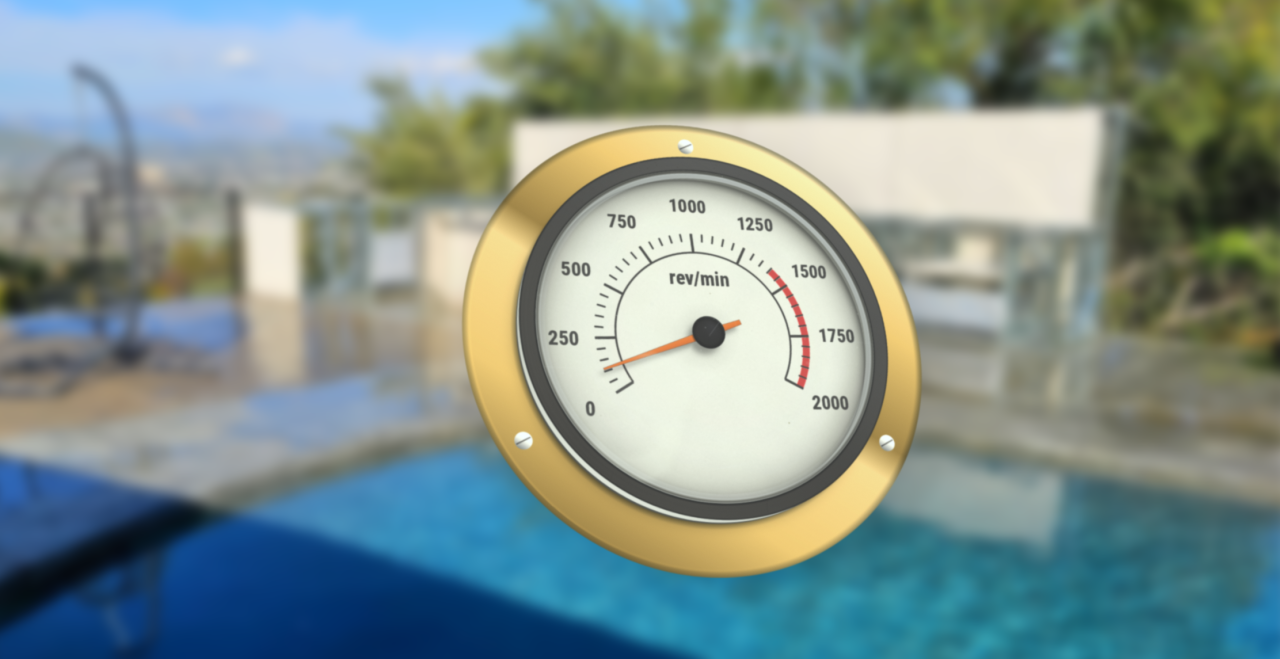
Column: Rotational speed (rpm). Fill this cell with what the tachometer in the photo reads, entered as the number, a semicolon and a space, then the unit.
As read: 100; rpm
